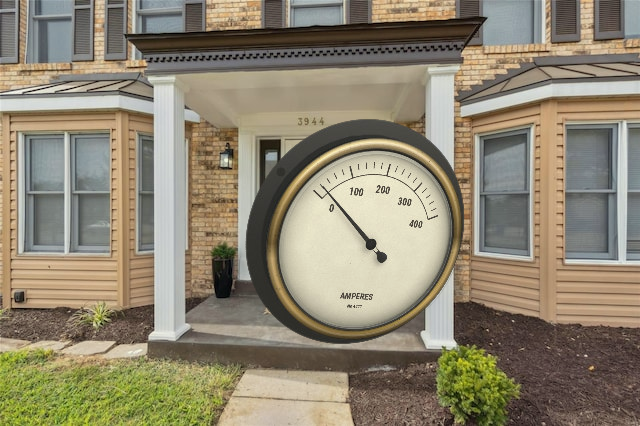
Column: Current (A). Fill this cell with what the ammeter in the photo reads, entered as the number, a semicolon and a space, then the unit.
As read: 20; A
